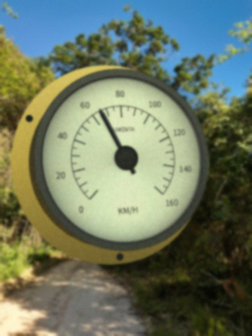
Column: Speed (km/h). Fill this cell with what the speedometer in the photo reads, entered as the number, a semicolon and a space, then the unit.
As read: 65; km/h
